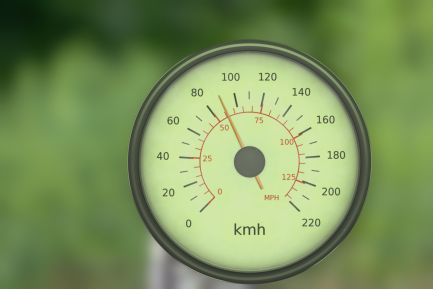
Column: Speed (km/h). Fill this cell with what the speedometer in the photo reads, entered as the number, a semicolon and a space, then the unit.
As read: 90; km/h
